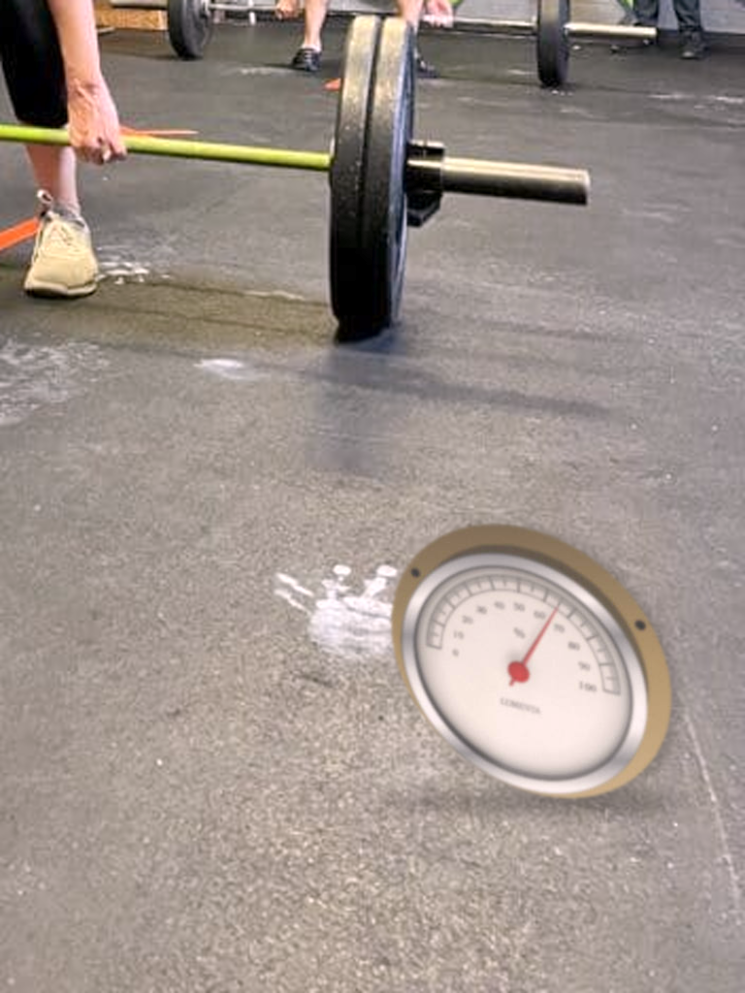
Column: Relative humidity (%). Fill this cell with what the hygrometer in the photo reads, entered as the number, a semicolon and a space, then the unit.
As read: 65; %
